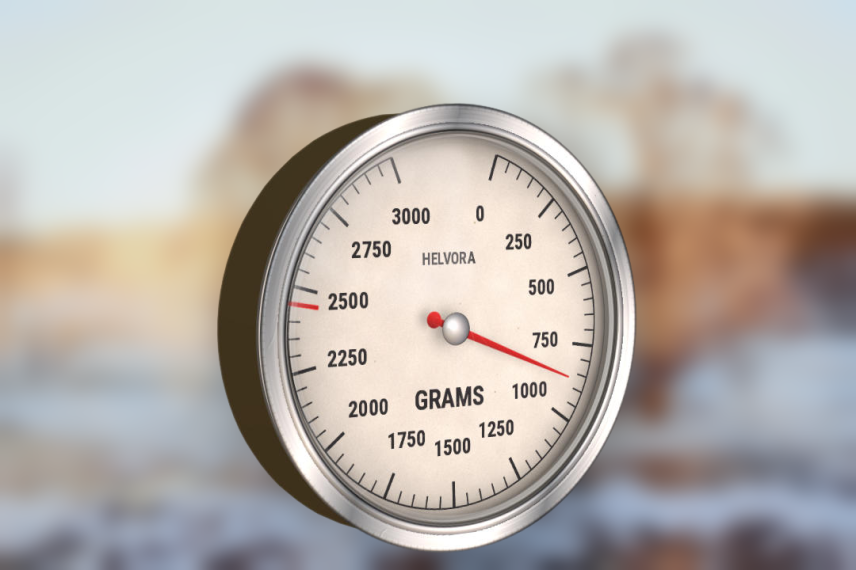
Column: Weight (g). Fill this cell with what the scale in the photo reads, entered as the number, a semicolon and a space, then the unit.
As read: 875; g
